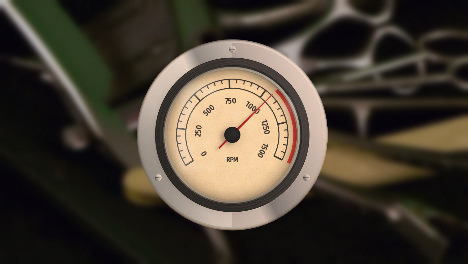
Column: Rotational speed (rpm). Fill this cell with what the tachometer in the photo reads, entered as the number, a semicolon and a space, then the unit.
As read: 1050; rpm
